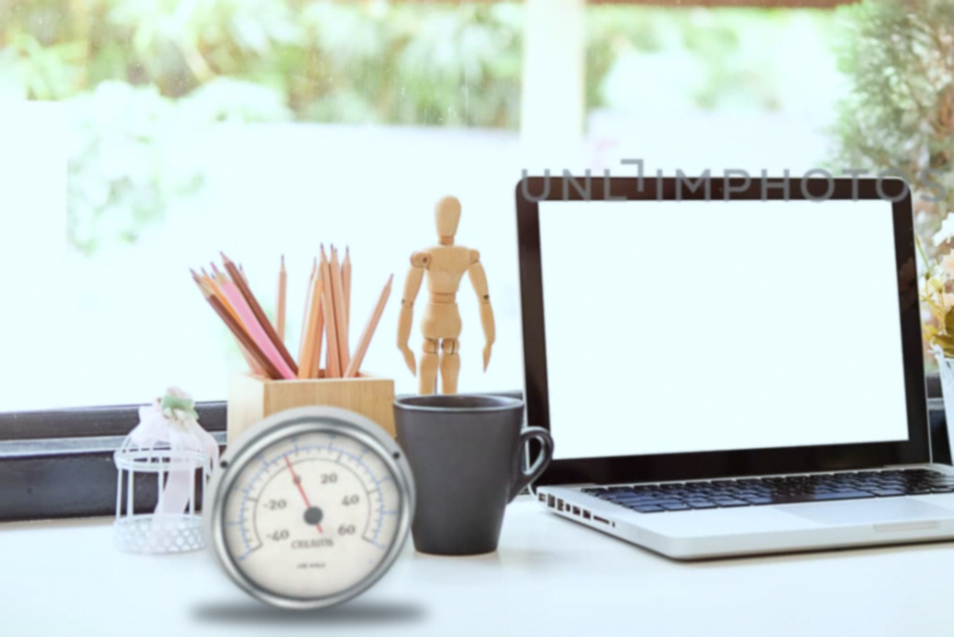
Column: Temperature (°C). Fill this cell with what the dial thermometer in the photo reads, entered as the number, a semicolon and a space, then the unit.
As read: 0; °C
